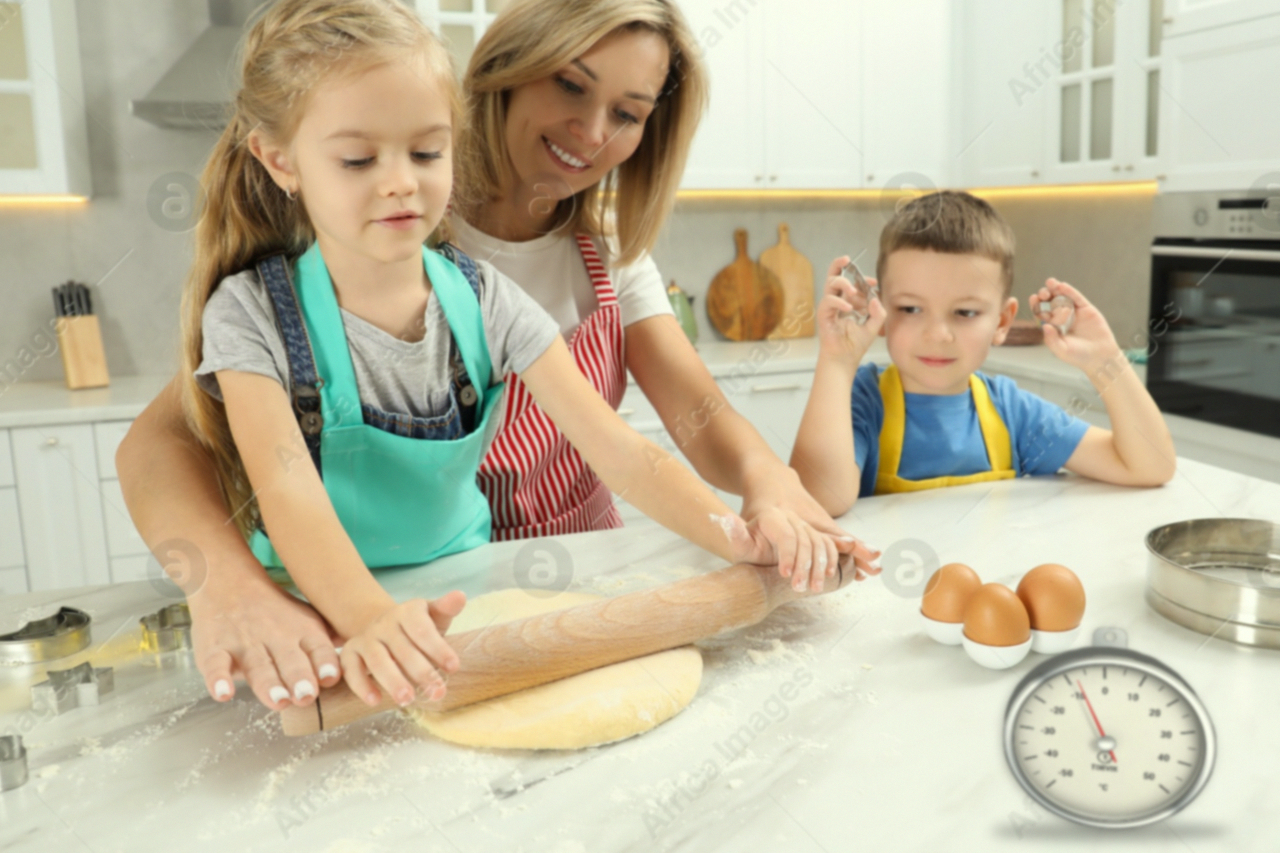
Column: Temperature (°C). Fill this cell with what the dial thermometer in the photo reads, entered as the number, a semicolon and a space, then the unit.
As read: -7.5; °C
